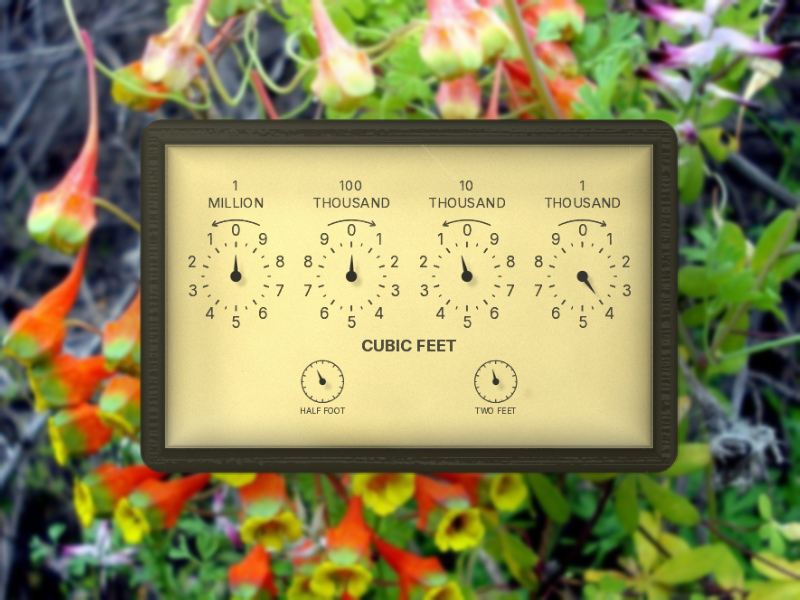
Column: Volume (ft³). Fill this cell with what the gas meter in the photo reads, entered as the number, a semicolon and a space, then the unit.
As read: 400; ft³
